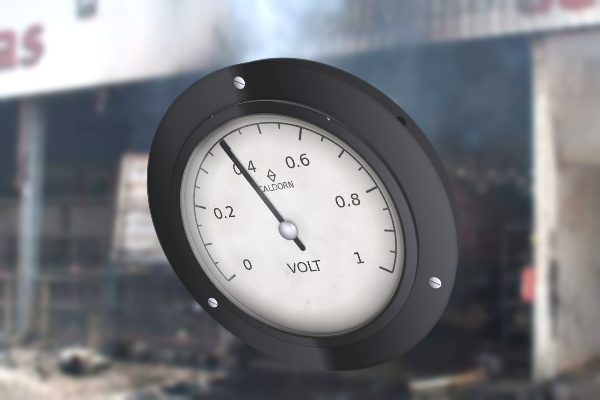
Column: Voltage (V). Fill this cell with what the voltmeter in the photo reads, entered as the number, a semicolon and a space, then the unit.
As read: 0.4; V
